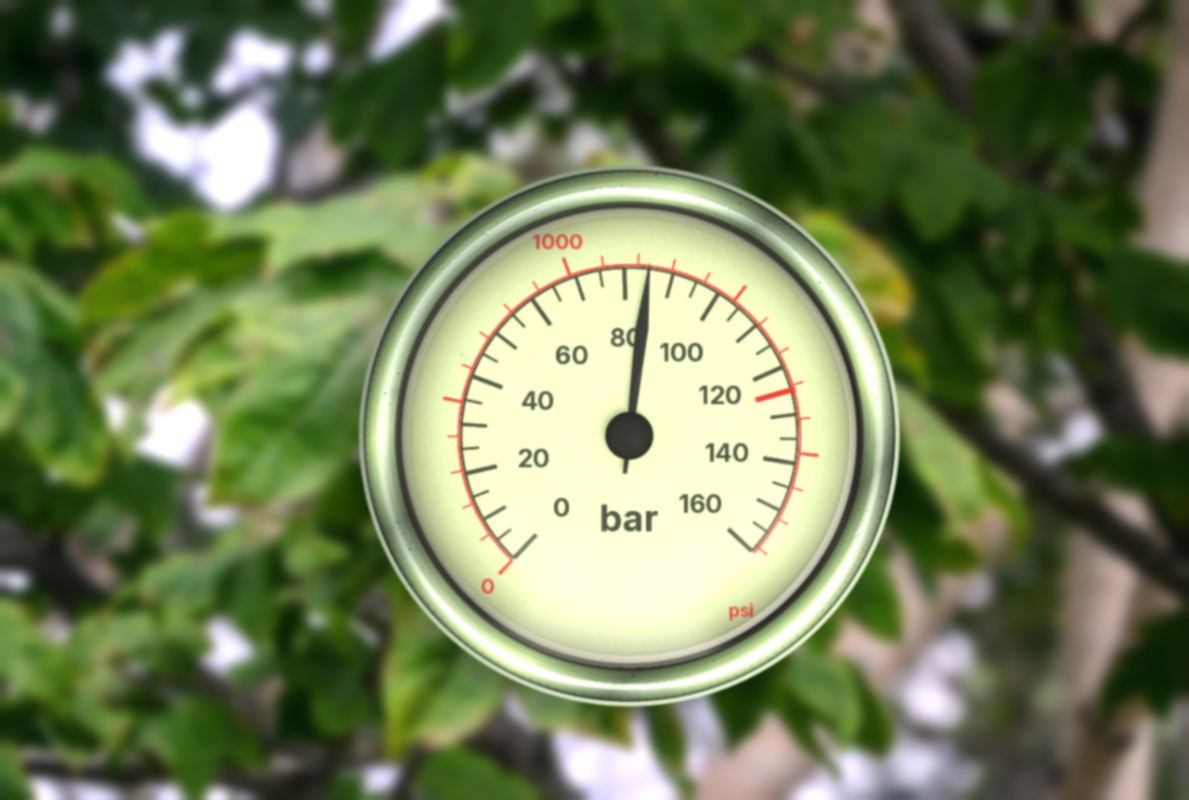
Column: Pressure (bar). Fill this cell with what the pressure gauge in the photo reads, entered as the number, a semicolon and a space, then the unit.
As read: 85; bar
